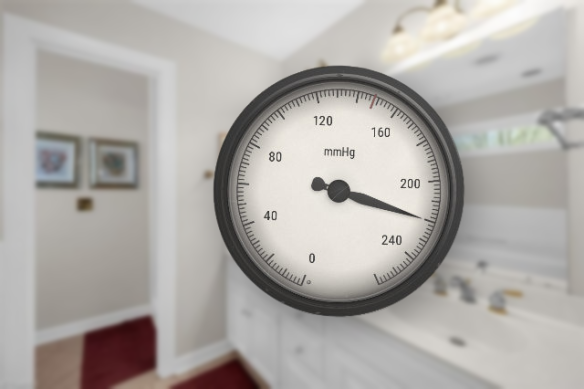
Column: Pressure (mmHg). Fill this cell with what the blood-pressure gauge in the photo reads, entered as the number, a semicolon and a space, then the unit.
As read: 220; mmHg
